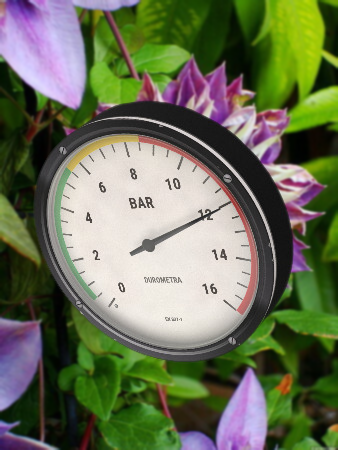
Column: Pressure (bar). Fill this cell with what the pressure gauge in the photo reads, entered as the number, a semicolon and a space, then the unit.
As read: 12; bar
